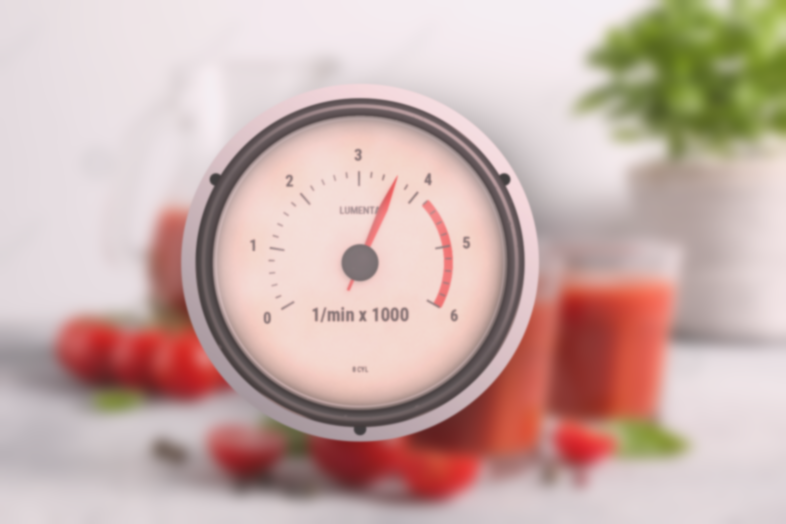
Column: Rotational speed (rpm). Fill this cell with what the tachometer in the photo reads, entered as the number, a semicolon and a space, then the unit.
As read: 3600; rpm
